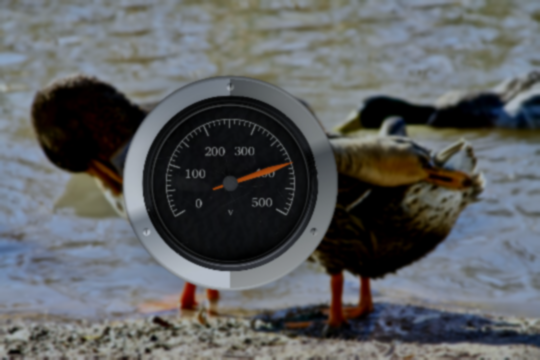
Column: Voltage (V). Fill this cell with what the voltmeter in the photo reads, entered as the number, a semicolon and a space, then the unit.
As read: 400; V
